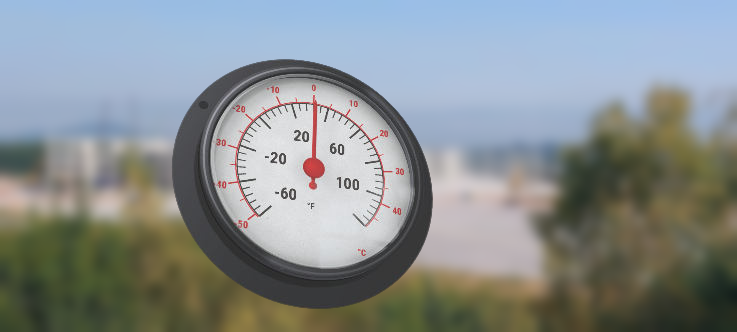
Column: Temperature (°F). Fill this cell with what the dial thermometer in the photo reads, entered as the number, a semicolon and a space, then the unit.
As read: 32; °F
